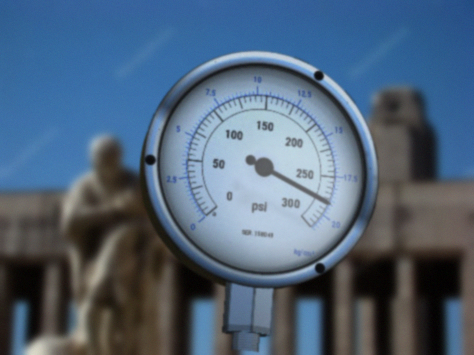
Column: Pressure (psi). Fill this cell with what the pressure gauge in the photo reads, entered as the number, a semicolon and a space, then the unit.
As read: 275; psi
